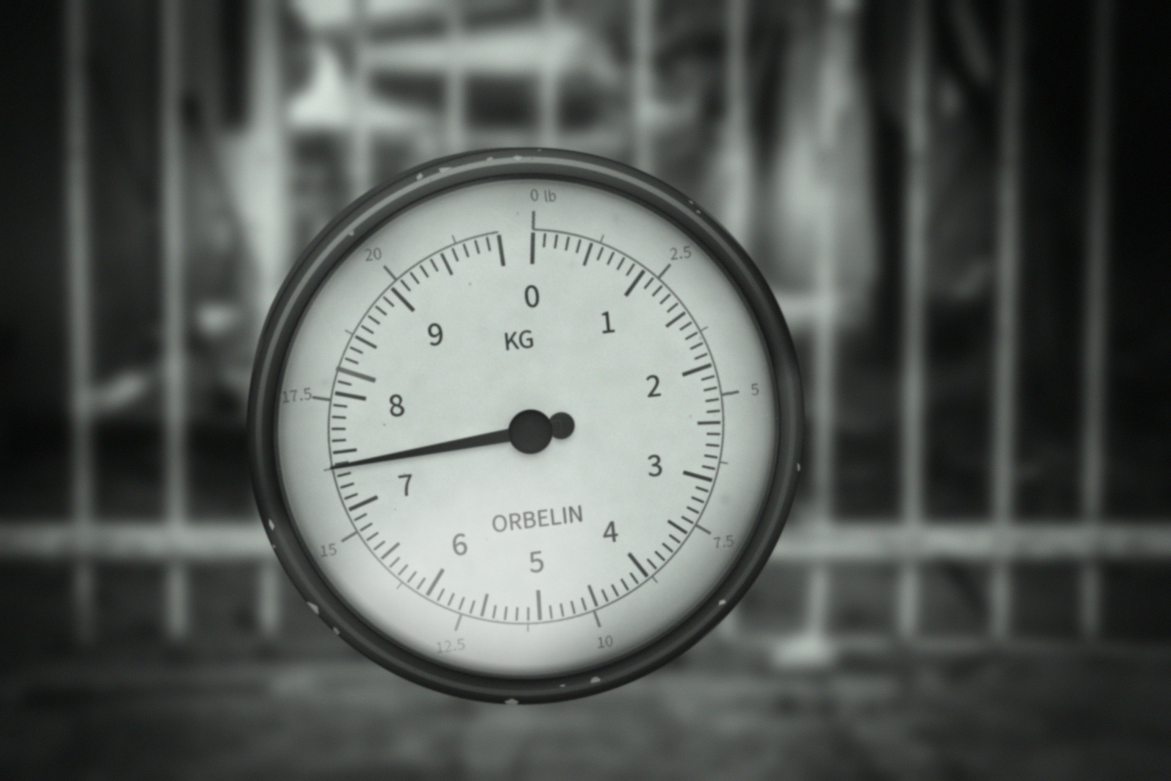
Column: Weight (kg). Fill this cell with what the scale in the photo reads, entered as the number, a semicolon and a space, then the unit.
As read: 7.4; kg
